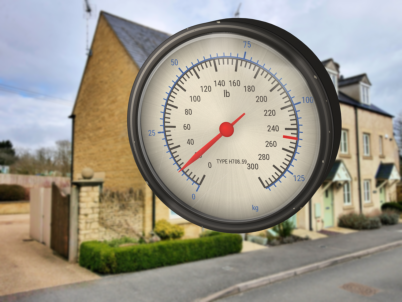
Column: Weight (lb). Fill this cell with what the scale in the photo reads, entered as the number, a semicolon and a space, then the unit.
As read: 20; lb
